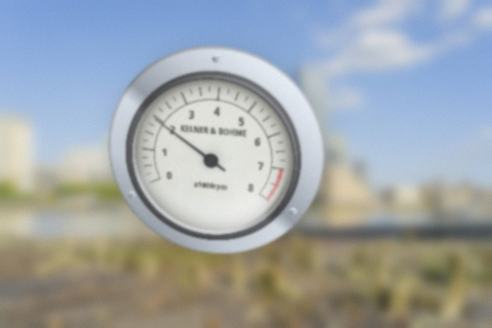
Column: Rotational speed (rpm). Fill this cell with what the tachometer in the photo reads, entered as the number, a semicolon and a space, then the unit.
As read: 2000; rpm
